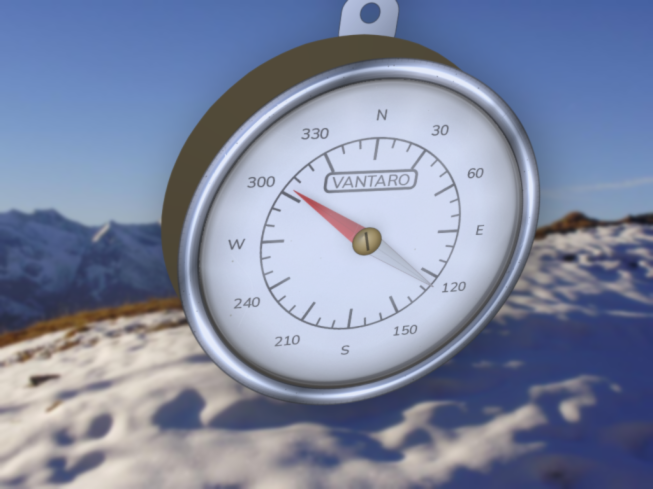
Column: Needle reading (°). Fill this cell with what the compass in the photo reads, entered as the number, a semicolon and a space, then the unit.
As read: 305; °
